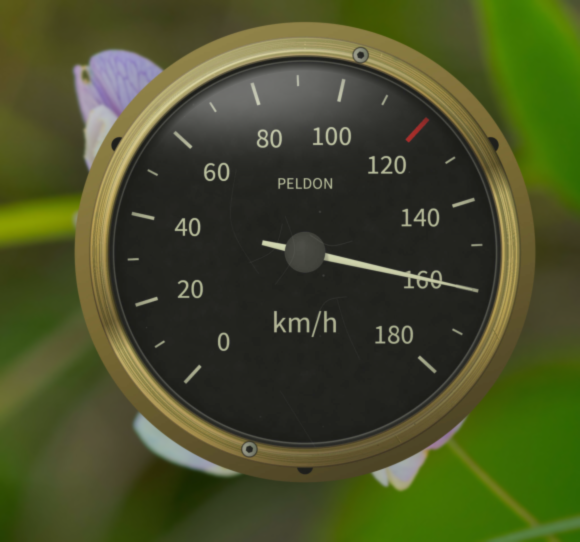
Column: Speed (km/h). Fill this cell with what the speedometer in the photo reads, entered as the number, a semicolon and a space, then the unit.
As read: 160; km/h
